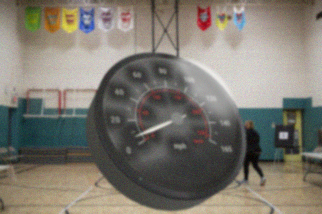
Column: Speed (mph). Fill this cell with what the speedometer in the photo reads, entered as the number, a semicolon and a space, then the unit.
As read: 5; mph
